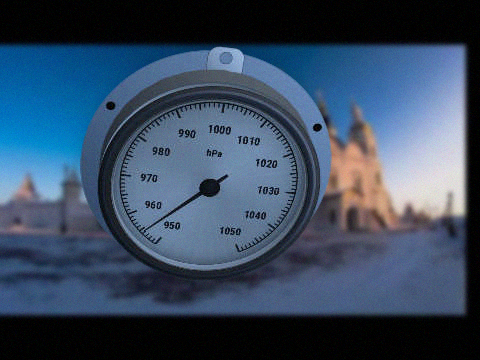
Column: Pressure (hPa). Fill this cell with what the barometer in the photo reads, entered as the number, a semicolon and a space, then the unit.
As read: 955; hPa
